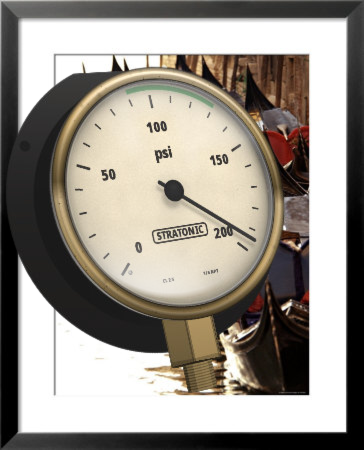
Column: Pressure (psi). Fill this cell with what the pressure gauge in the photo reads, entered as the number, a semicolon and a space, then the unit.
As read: 195; psi
